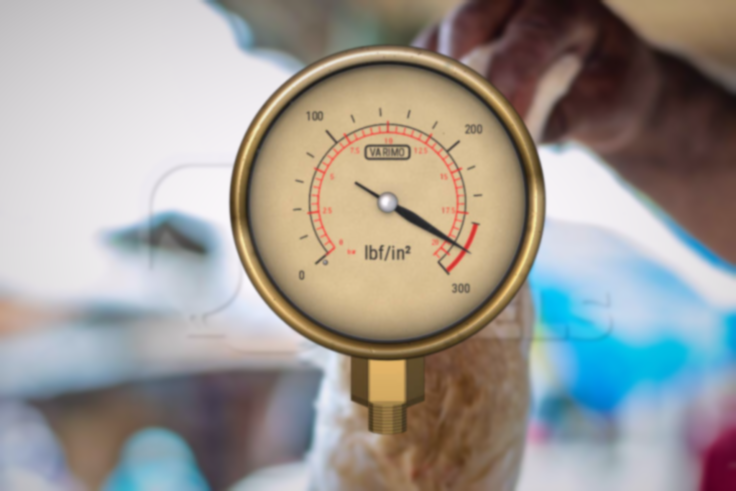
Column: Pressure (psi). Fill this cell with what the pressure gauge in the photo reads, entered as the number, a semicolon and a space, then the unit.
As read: 280; psi
